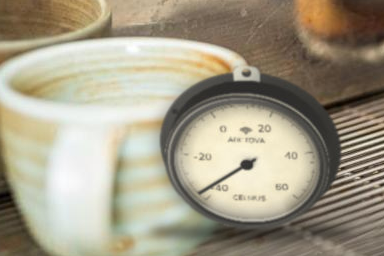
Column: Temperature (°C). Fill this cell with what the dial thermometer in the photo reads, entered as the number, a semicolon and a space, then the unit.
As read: -36; °C
